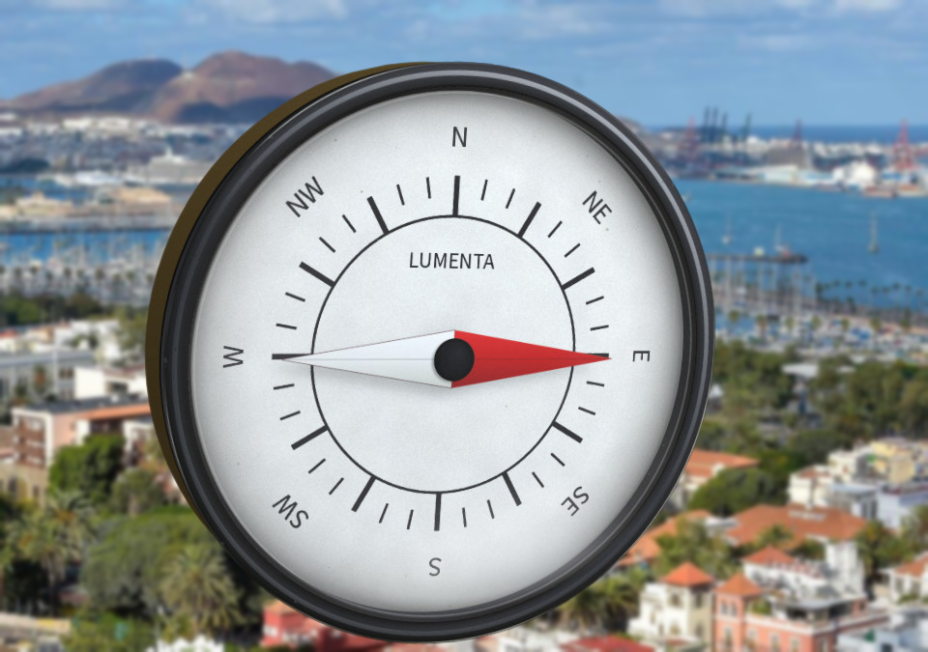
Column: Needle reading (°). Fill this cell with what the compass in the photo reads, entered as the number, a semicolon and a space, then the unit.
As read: 90; °
